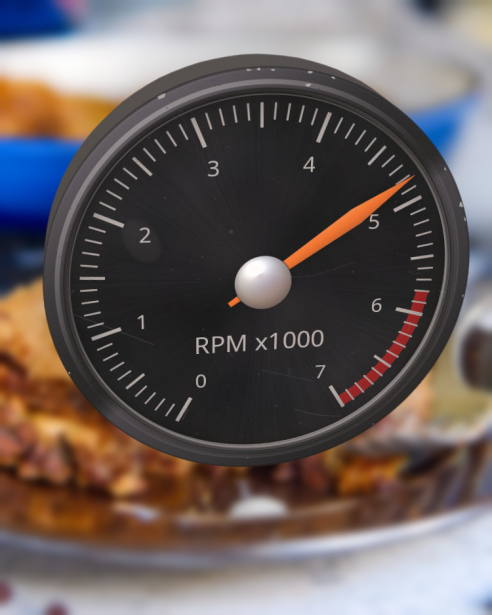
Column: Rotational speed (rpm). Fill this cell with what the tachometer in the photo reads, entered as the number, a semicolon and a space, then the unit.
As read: 4800; rpm
